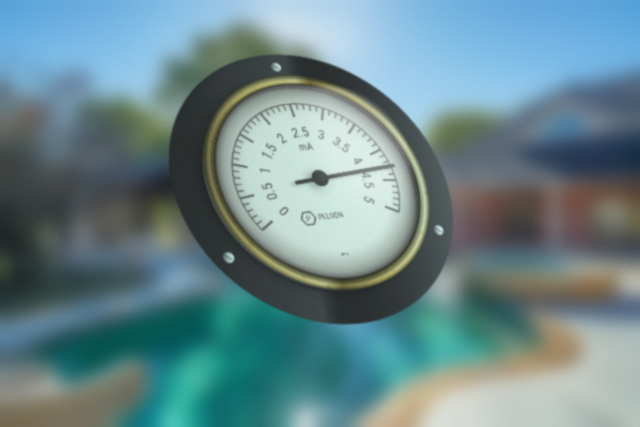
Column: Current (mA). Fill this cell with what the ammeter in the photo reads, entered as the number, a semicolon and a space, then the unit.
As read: 4.3; mA
